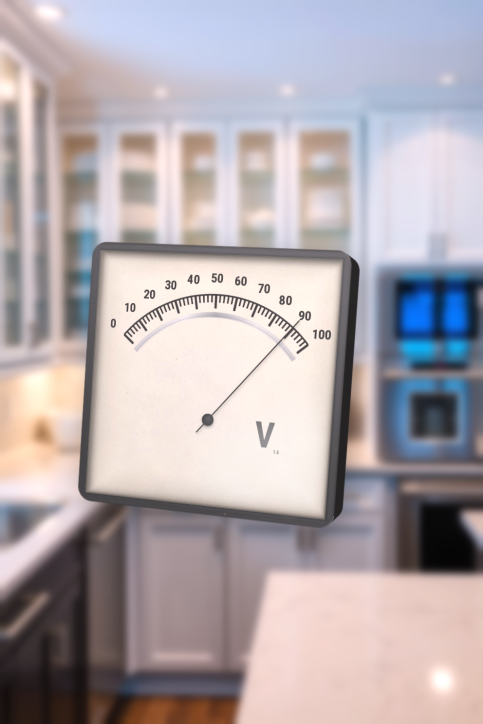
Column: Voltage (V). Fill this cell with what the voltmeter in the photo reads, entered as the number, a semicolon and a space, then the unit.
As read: 90; V
